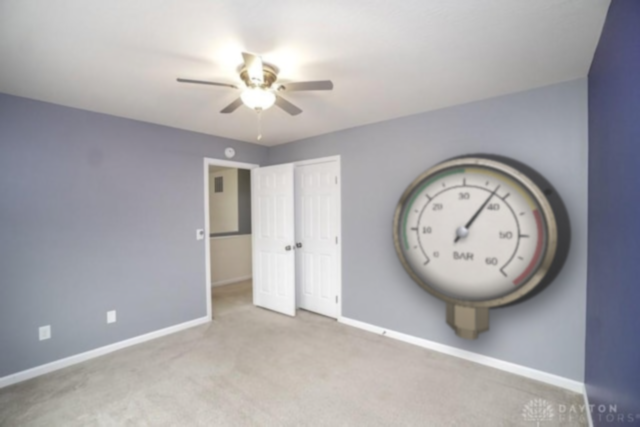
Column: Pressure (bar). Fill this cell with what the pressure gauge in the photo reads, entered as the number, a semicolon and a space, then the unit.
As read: 37.5; bar
